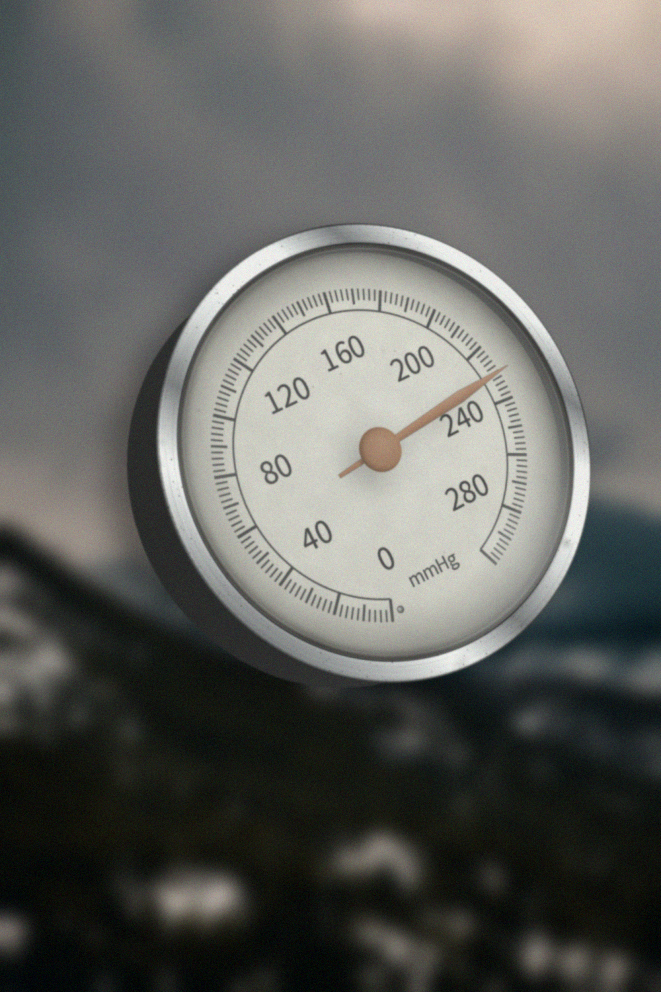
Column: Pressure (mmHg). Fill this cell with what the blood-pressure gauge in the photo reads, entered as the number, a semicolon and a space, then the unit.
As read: 230; mmHg
